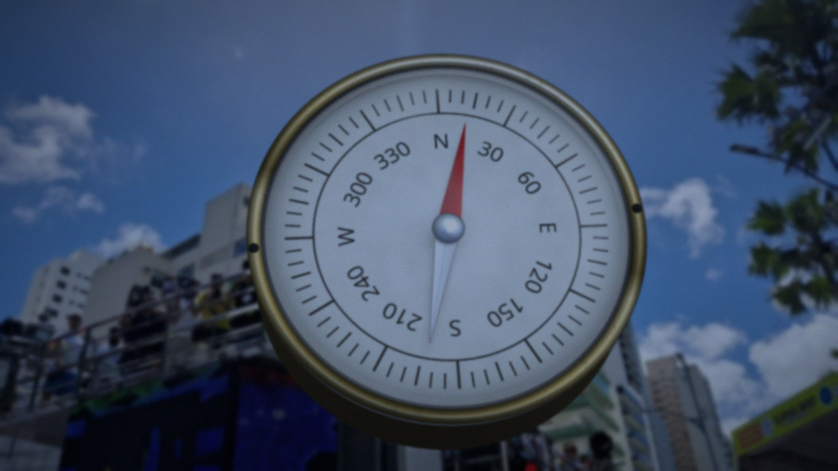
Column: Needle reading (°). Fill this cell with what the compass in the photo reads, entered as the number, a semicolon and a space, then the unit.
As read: 12.5; °
